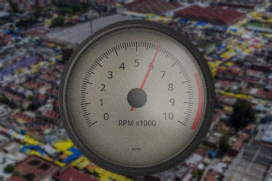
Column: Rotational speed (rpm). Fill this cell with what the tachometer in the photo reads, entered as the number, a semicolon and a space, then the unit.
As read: 6000; rpm
